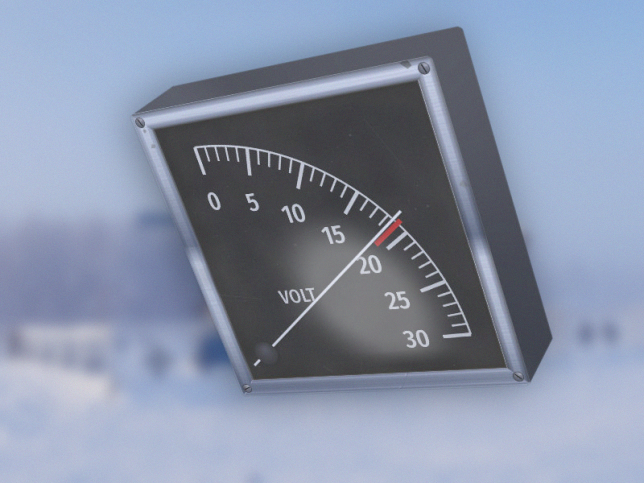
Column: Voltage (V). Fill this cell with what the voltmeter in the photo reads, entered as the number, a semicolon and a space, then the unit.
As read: 18.5; V
